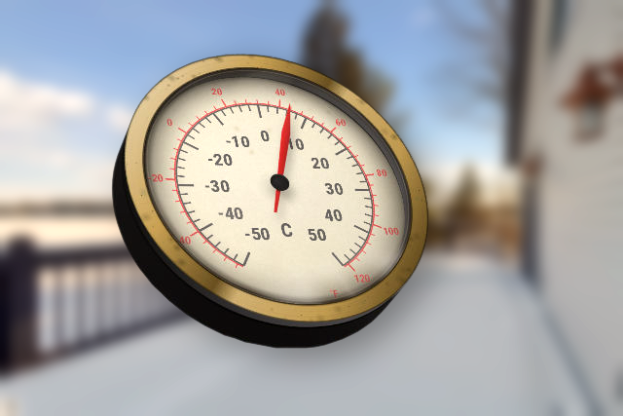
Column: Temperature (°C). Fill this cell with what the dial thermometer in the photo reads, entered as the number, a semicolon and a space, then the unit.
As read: 6; °C
